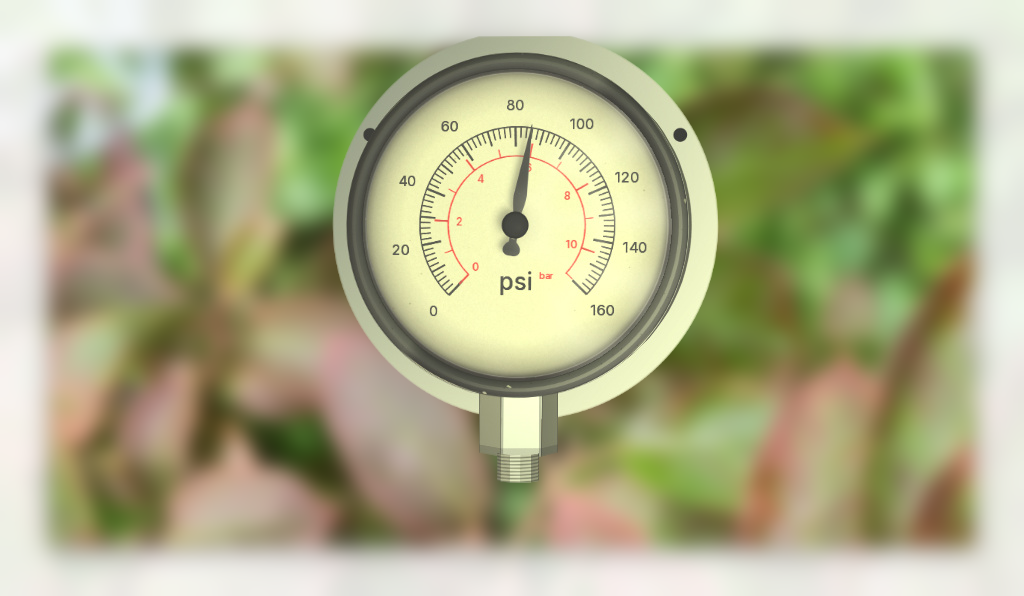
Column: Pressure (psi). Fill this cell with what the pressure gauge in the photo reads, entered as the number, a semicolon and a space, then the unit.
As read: 86; psi
